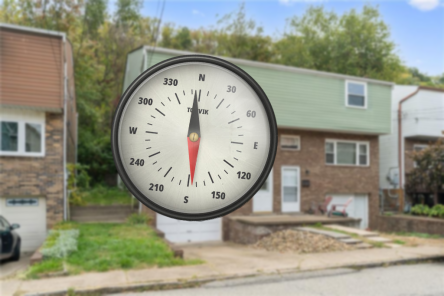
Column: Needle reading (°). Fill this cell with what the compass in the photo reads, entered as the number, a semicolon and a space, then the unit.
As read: 175; °
